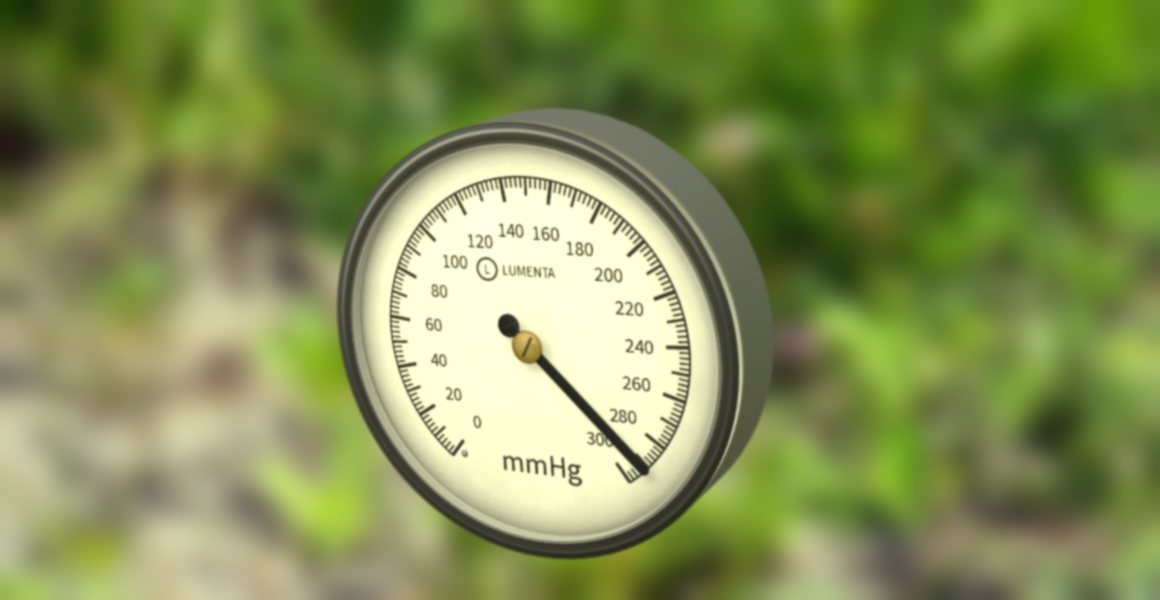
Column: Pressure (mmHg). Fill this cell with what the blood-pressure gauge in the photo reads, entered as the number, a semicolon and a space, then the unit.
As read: 290; mmHg
